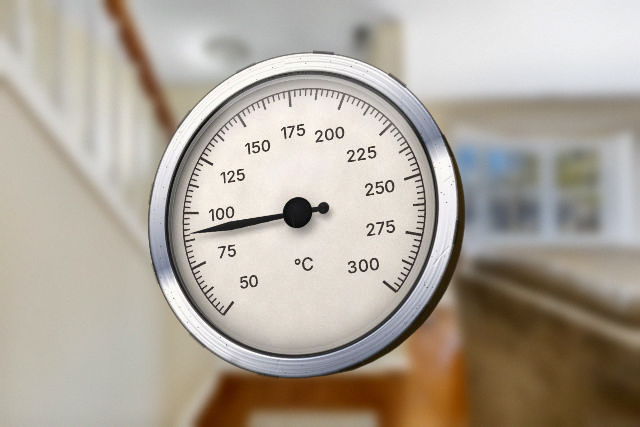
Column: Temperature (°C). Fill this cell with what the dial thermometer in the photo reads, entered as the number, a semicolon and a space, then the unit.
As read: 90; °C
